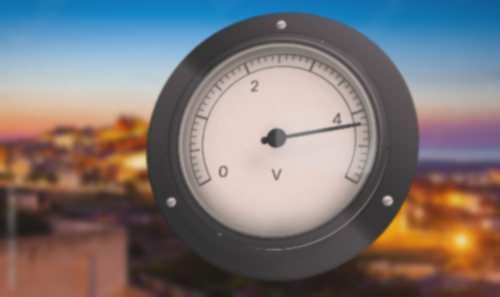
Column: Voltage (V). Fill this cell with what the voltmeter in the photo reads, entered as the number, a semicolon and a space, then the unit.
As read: 4.2; V
